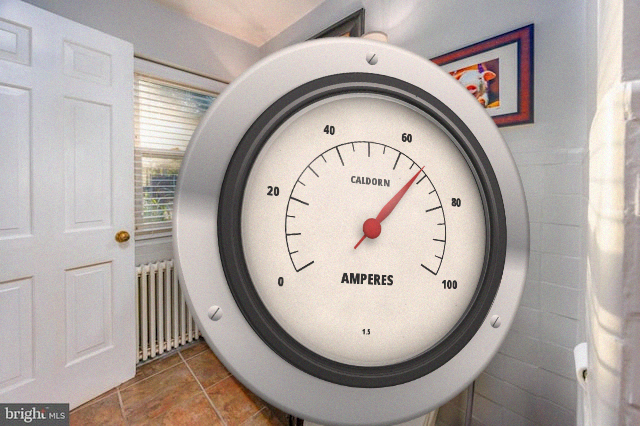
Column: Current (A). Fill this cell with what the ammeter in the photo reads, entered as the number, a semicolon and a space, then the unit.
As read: 67.5; A
